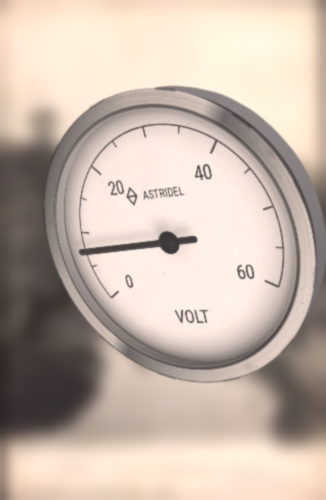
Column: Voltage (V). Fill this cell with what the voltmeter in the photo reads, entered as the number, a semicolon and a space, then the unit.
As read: 7.5; V
